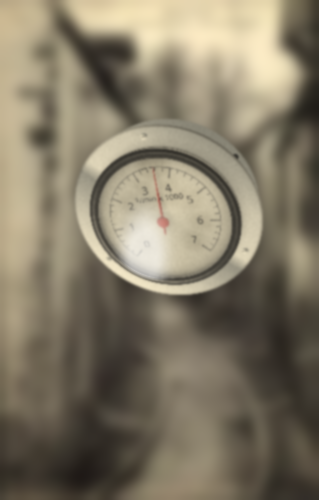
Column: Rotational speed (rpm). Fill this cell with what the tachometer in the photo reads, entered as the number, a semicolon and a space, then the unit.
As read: 3600; rpm
